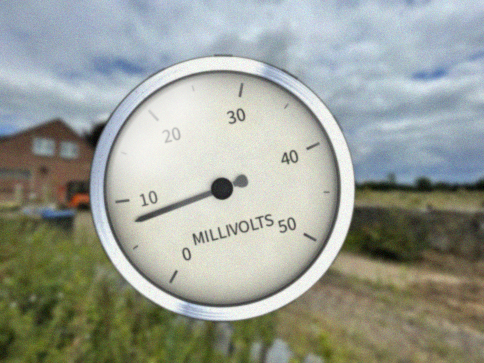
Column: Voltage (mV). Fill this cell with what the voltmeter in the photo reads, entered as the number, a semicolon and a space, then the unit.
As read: 7.5; mV
